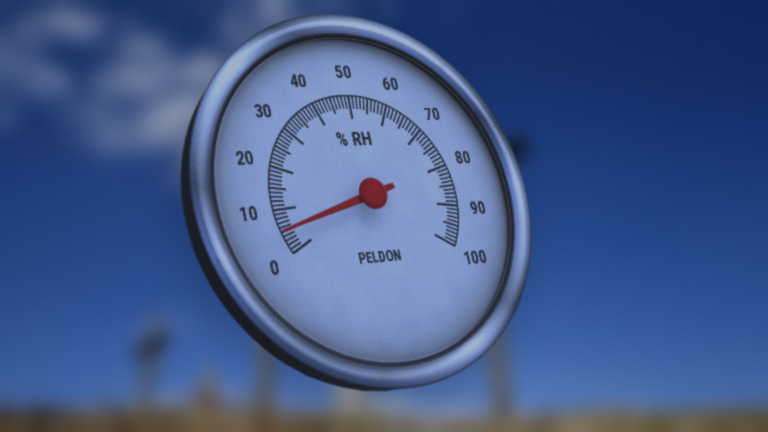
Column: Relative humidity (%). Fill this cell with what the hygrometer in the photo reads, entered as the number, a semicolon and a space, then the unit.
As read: 5; %
